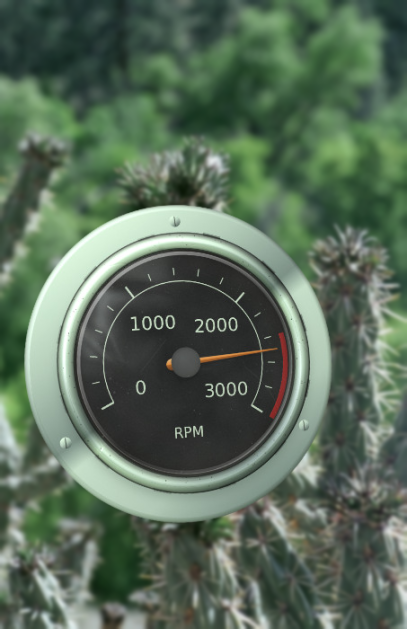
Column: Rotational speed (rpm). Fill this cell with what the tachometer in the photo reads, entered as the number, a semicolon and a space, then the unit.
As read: 2500; rpm
